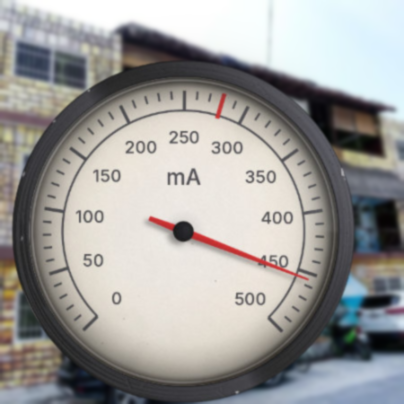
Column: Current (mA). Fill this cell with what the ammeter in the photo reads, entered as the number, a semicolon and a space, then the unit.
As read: 455; mA
